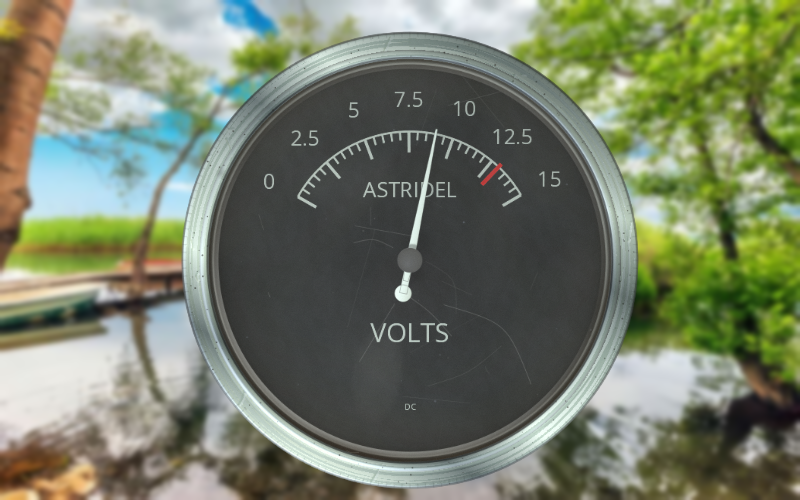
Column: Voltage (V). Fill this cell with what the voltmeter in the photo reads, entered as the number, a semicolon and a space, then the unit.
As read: 9; V
